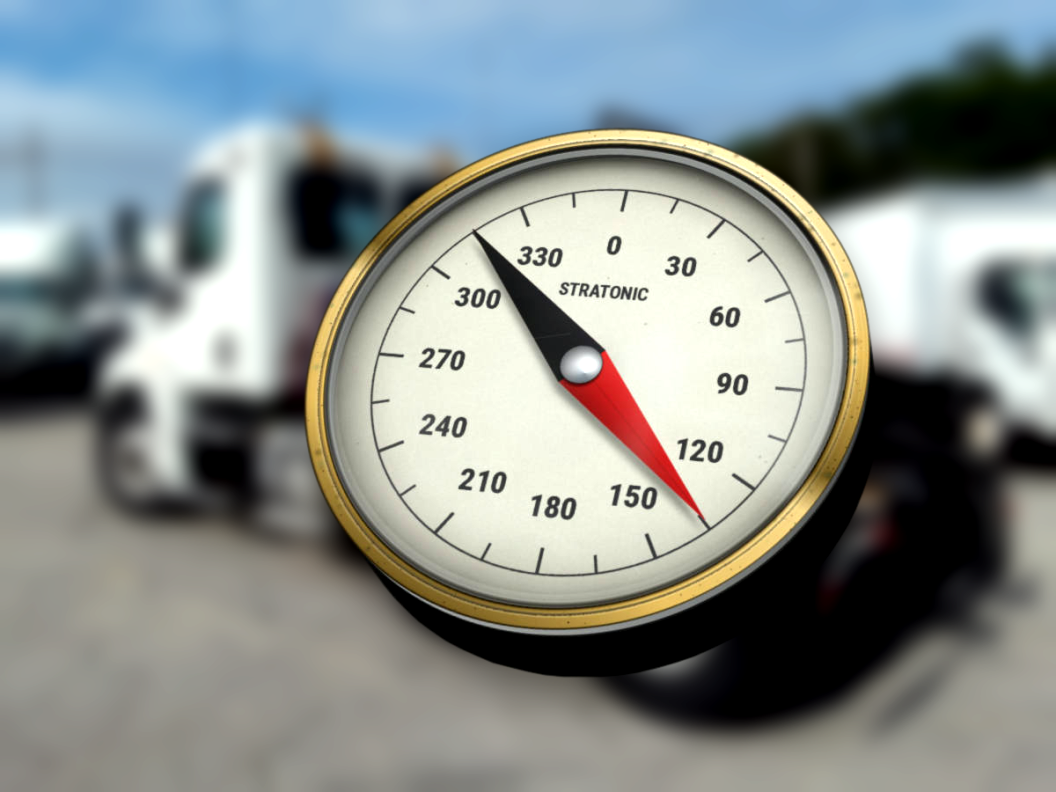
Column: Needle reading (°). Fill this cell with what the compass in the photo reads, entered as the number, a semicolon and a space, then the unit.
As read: 135; °
